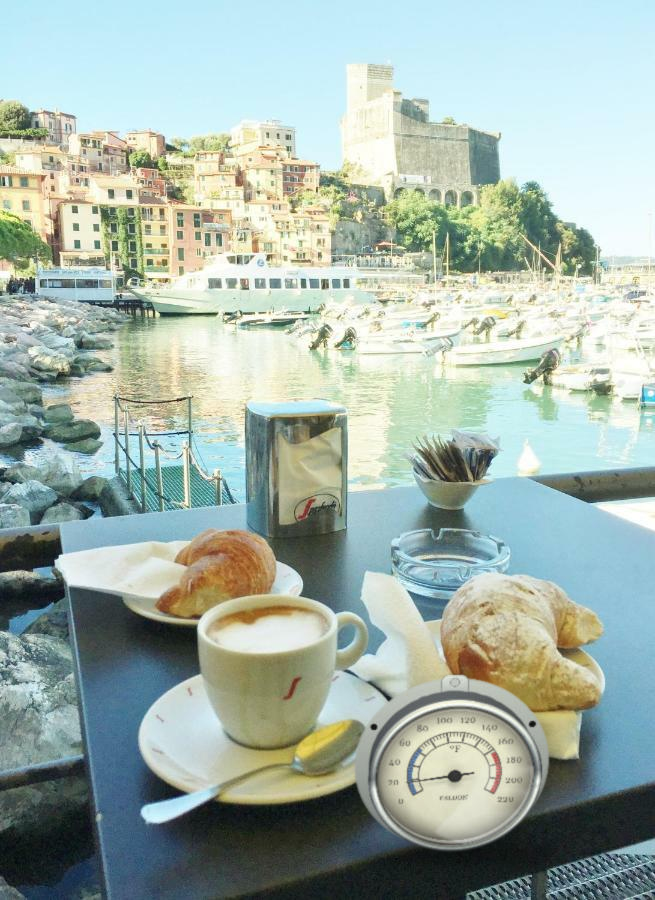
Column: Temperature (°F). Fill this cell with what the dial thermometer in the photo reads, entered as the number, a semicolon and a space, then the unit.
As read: 20; °F
